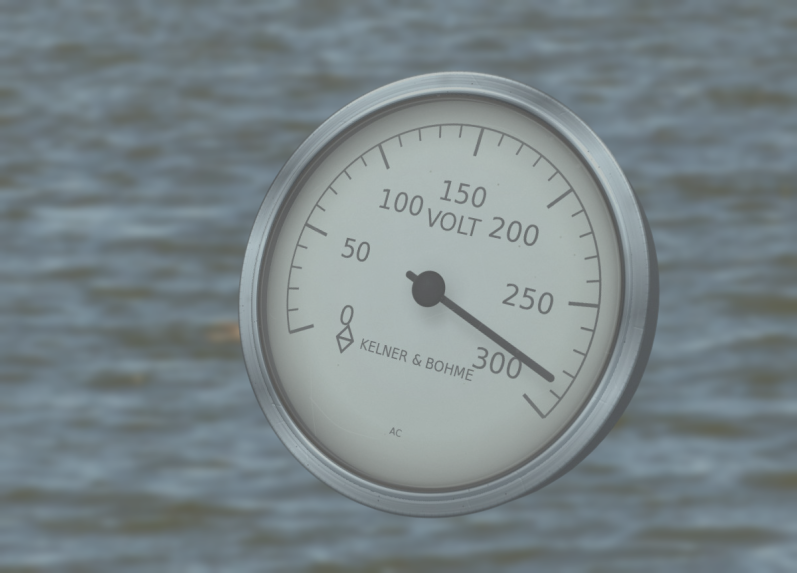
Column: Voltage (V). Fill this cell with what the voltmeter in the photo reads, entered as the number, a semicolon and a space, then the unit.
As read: 285; V
